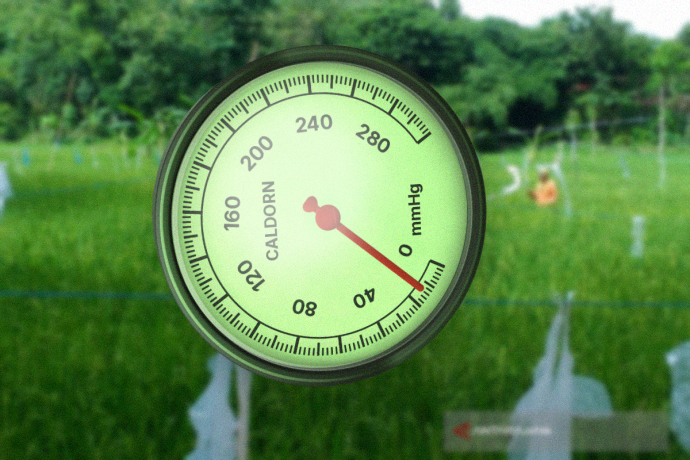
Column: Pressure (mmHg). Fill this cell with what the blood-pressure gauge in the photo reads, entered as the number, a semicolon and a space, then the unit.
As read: 14; mmHg
